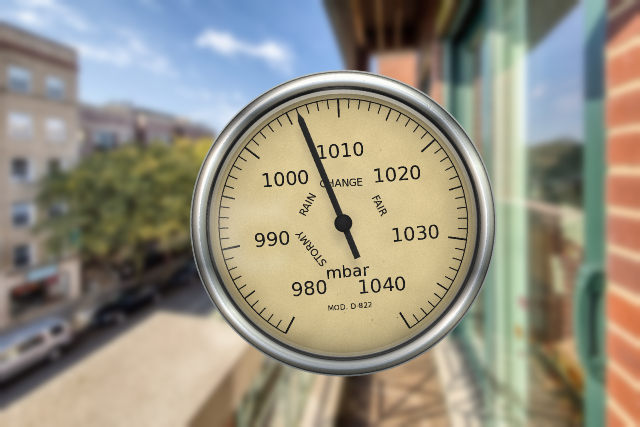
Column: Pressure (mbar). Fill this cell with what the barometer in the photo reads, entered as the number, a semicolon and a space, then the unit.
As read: 1006; mbar
